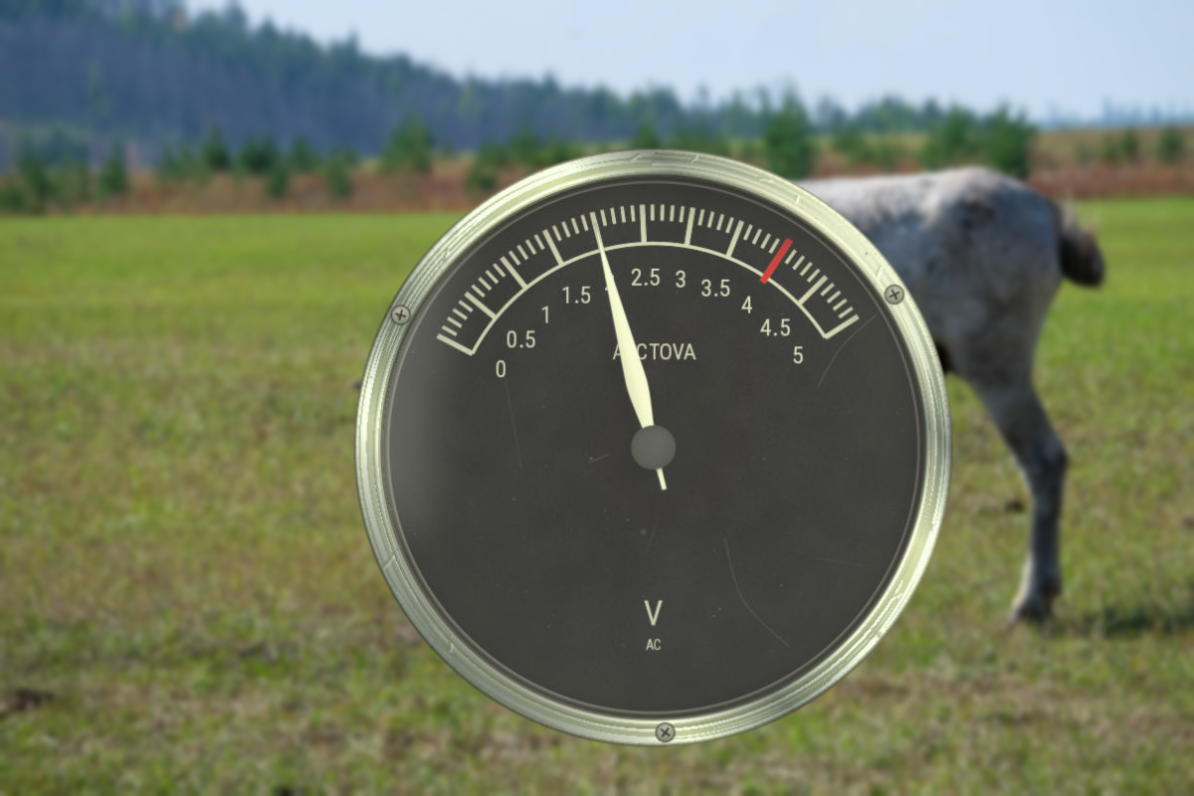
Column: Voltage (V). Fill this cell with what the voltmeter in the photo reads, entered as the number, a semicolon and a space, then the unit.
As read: 2; V
